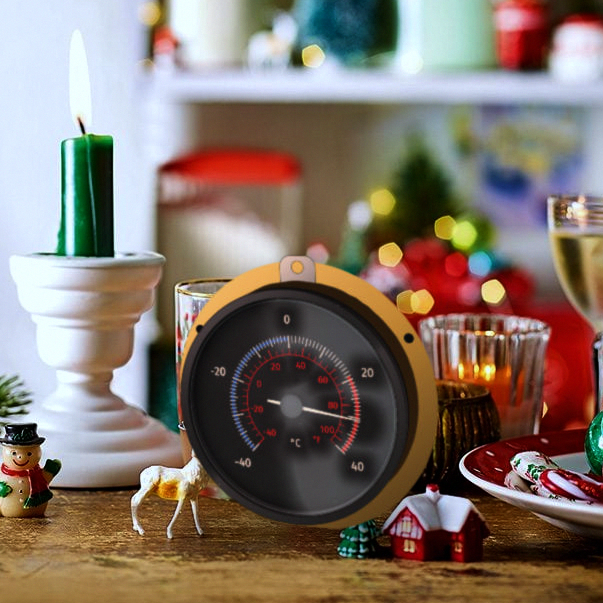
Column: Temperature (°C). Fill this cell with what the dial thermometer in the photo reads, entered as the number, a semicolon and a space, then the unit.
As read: 30; °C
